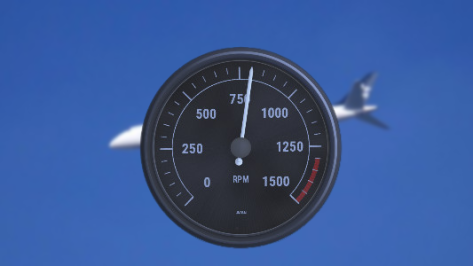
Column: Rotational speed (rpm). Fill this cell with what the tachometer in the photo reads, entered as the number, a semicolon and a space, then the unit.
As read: 800; rpm
